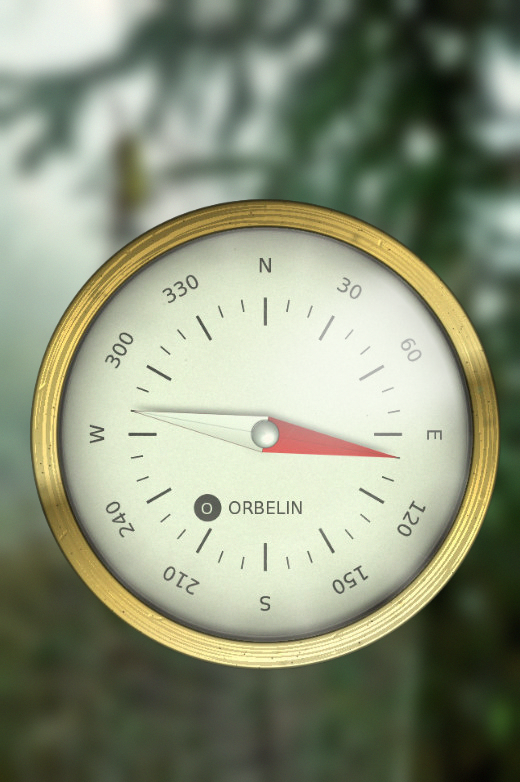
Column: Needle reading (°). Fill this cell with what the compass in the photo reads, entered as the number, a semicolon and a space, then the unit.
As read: 100; °
